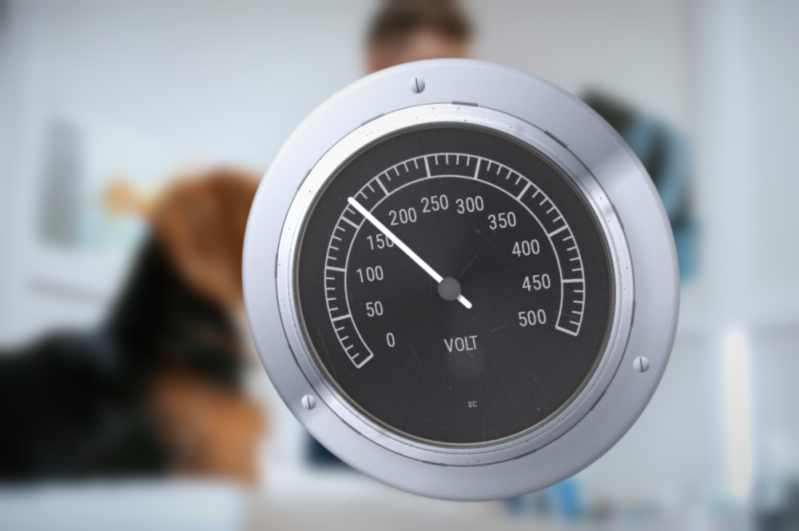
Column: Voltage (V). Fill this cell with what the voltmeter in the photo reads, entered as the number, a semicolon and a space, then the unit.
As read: 170; V
